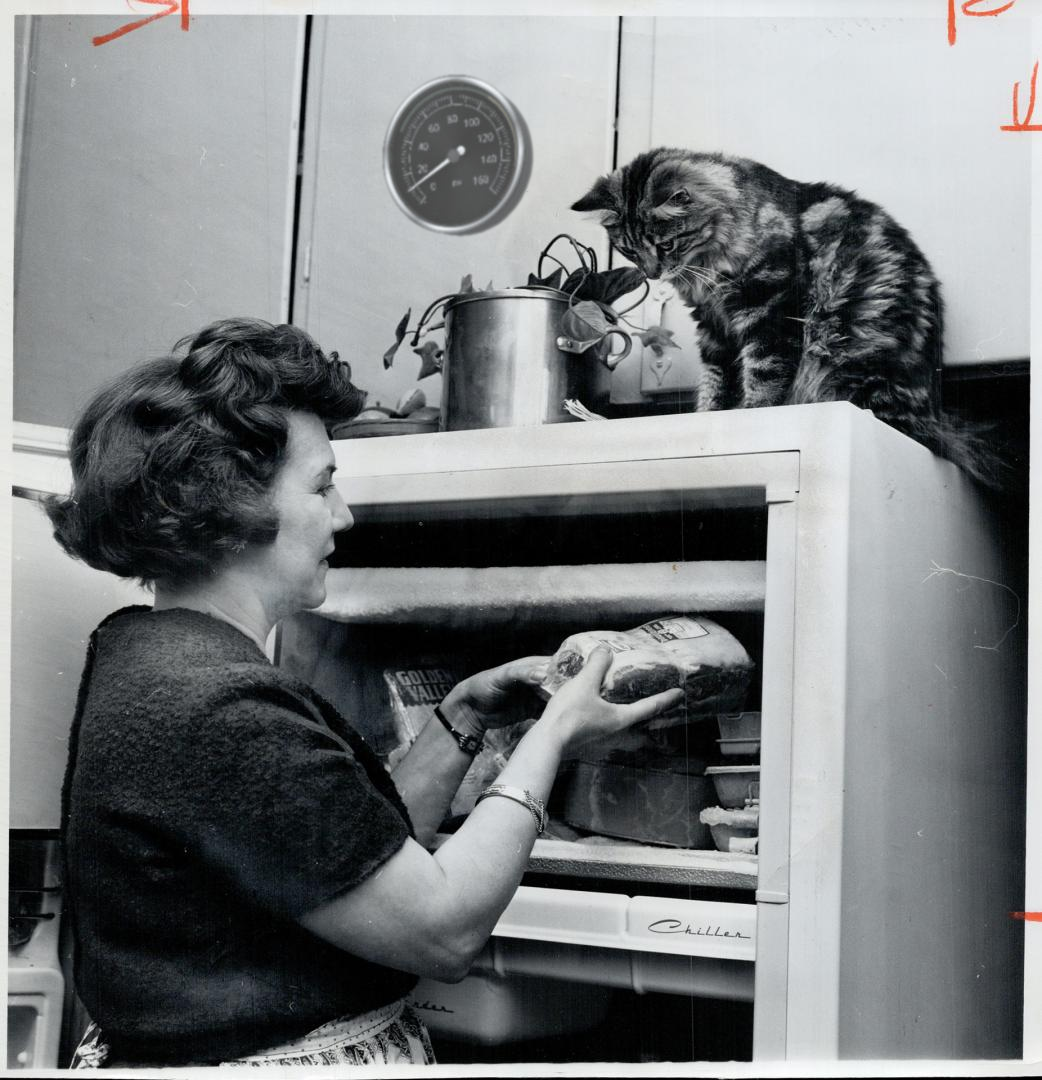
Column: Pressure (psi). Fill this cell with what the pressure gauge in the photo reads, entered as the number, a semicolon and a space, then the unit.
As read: 10; psi
